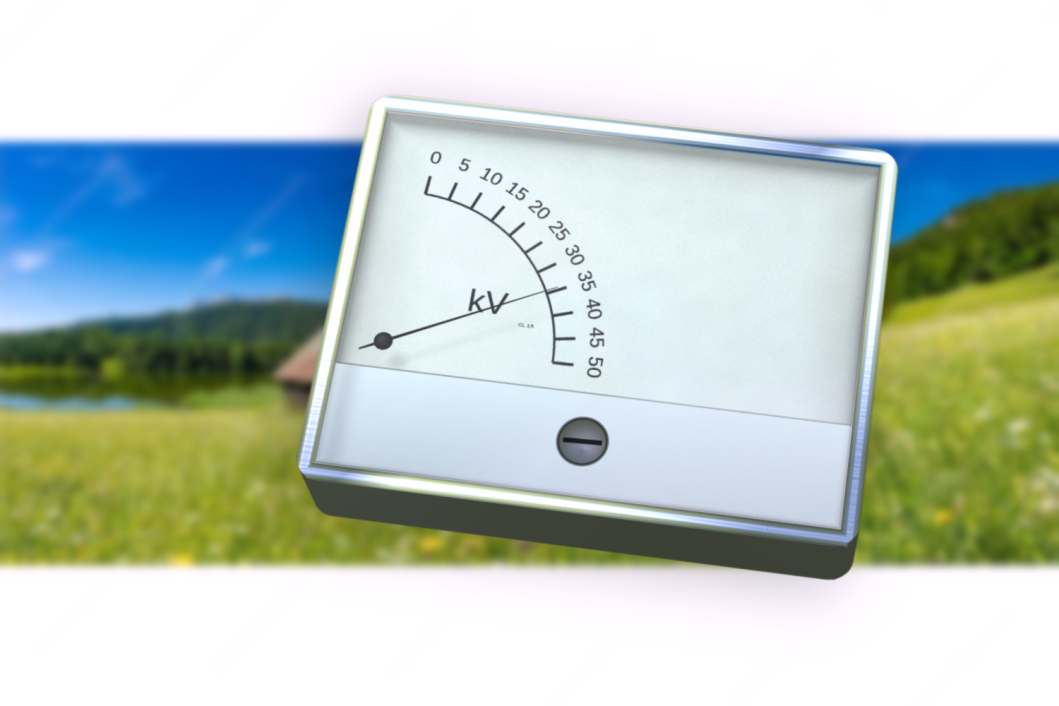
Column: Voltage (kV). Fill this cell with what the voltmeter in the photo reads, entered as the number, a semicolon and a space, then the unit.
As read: 35; kV
